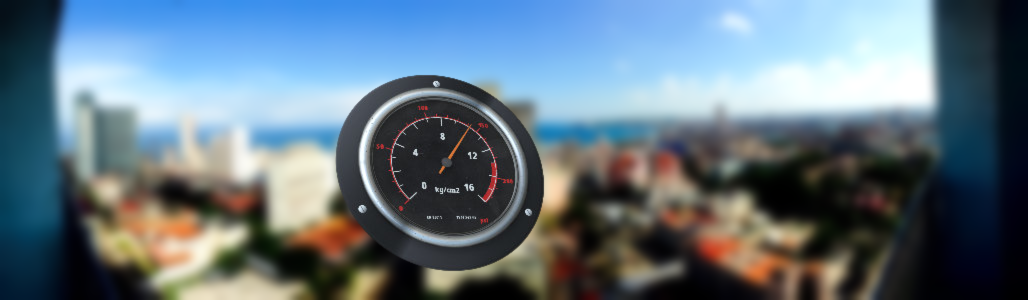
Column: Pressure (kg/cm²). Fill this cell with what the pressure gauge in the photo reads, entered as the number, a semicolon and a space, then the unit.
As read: 10; kg/cm²
